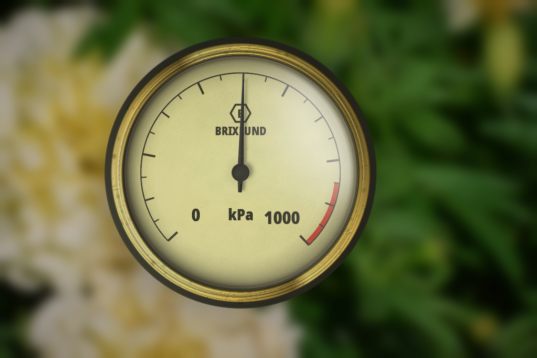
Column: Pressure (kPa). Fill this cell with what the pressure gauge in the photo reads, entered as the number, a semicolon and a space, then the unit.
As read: 500; kPa
